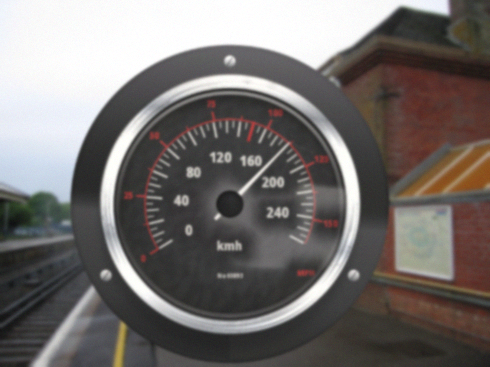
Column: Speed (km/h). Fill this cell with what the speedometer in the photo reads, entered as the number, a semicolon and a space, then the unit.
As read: 180; km/h
